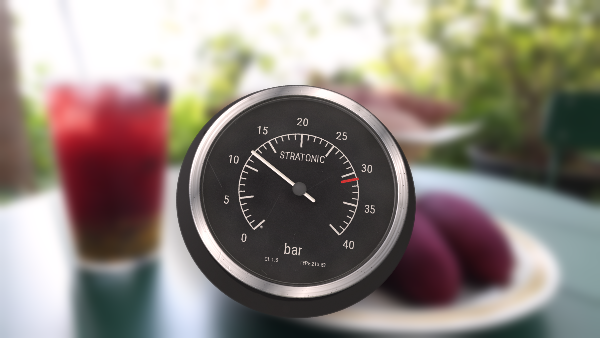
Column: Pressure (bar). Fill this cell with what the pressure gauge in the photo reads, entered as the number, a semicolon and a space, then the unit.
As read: 12; bar
